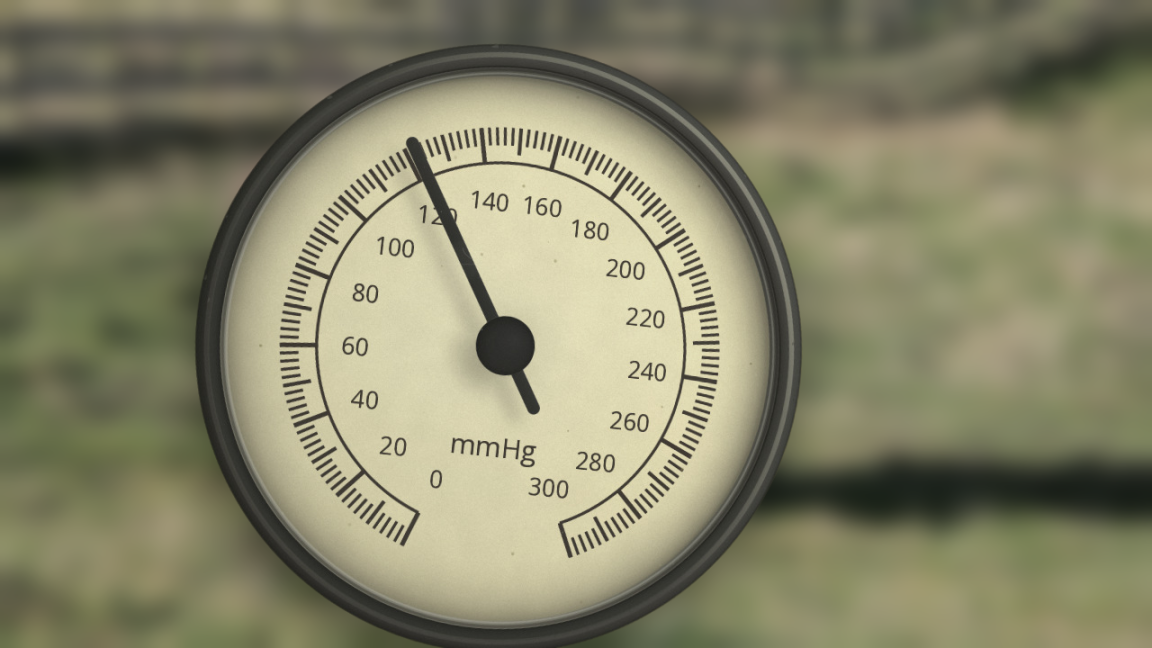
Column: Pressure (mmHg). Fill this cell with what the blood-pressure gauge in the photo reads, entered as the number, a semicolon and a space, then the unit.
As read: 122; mmHg
